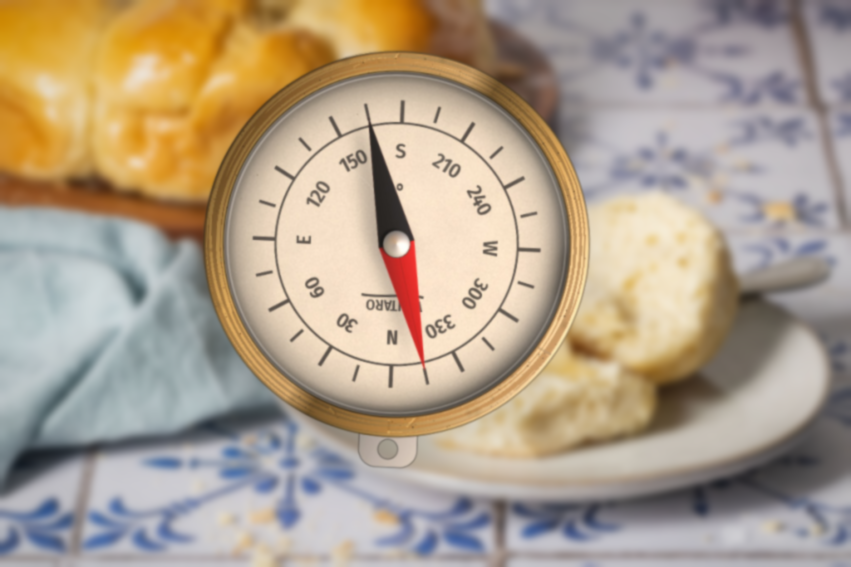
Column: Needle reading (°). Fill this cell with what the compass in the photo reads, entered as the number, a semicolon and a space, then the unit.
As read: 345; °
